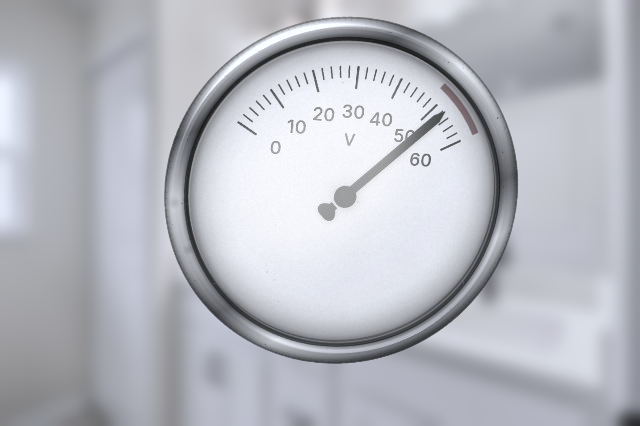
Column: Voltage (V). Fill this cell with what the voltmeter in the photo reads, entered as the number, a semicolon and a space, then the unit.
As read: 52; V
